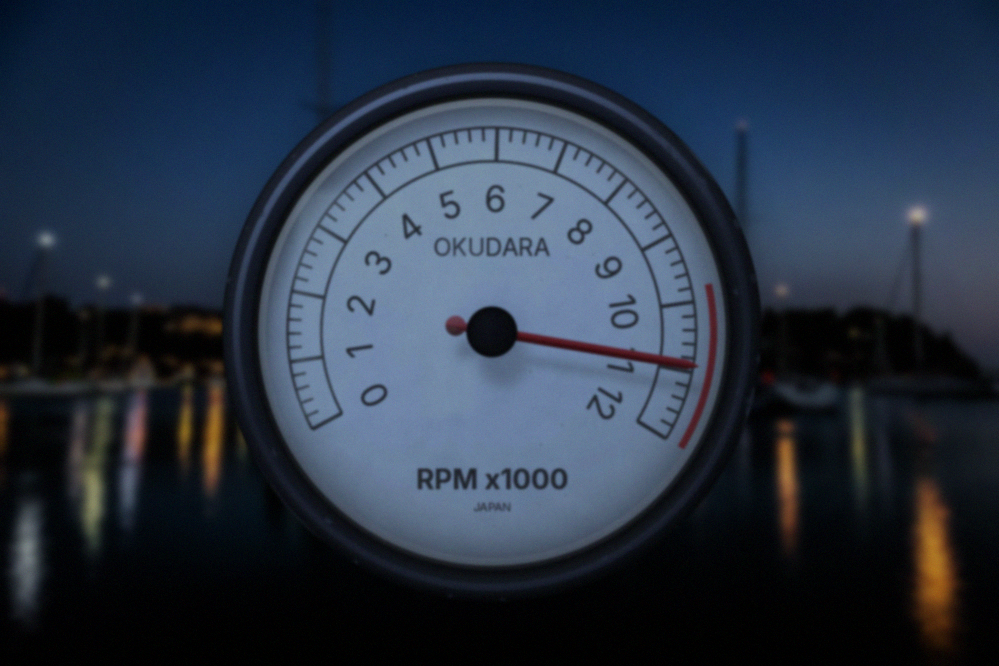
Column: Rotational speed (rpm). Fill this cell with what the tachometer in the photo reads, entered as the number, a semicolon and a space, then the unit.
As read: 10900; rpm
